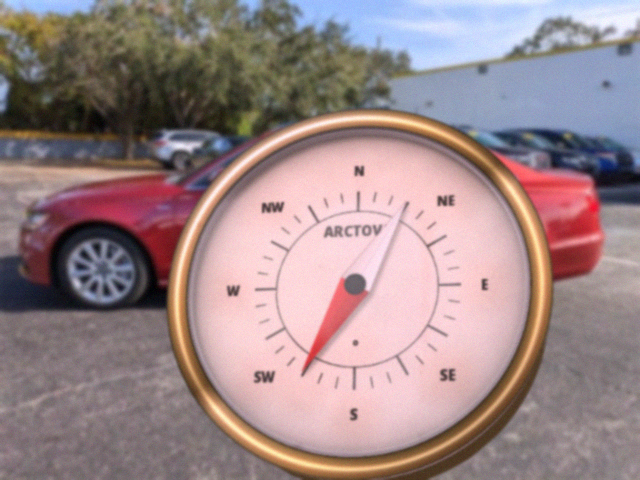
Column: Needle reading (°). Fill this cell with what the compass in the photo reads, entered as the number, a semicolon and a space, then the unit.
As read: 210; °
